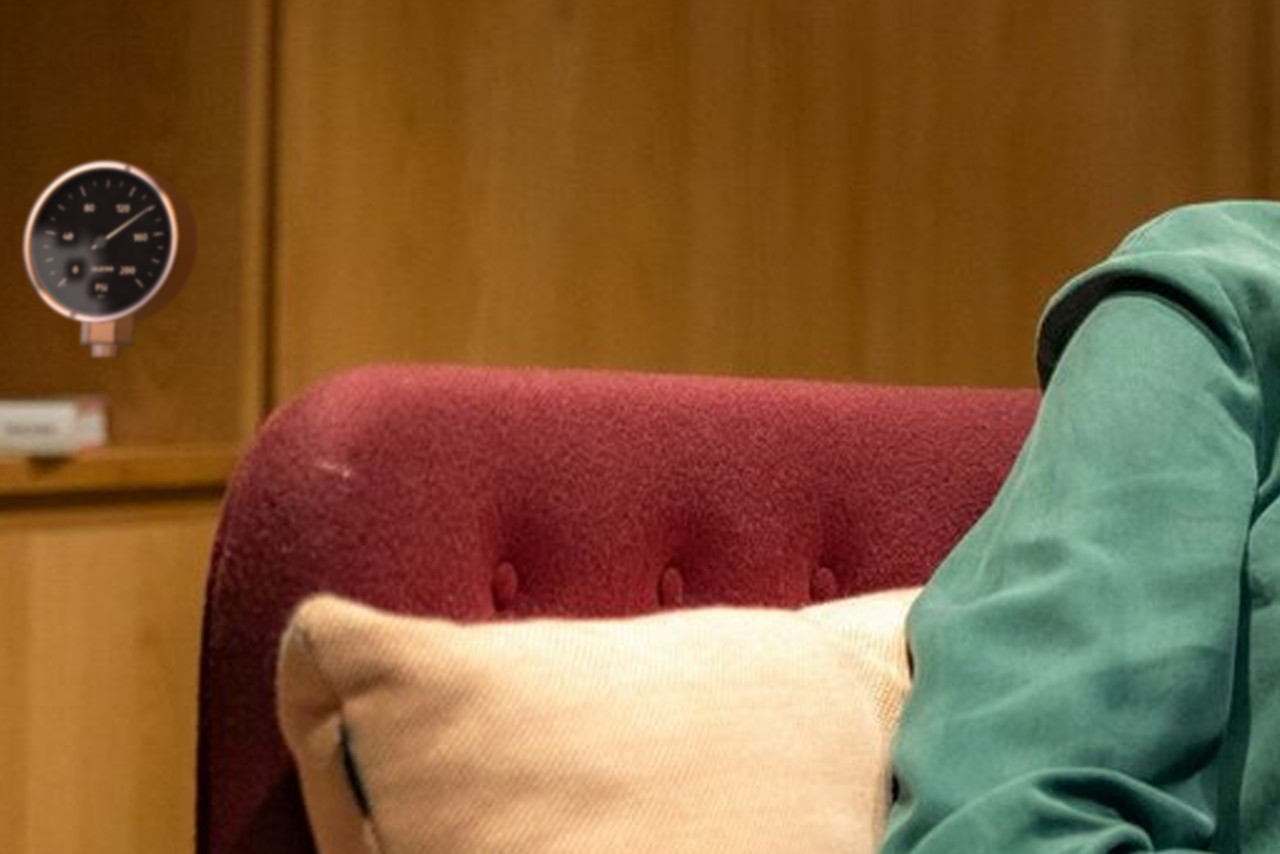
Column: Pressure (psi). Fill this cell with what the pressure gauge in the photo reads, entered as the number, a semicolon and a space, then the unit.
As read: 140; psi
